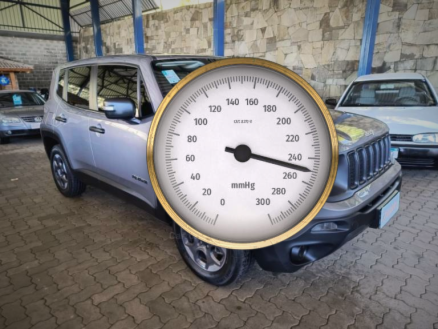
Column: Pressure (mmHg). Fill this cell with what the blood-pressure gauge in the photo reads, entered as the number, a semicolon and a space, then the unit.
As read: 250; mmHg
